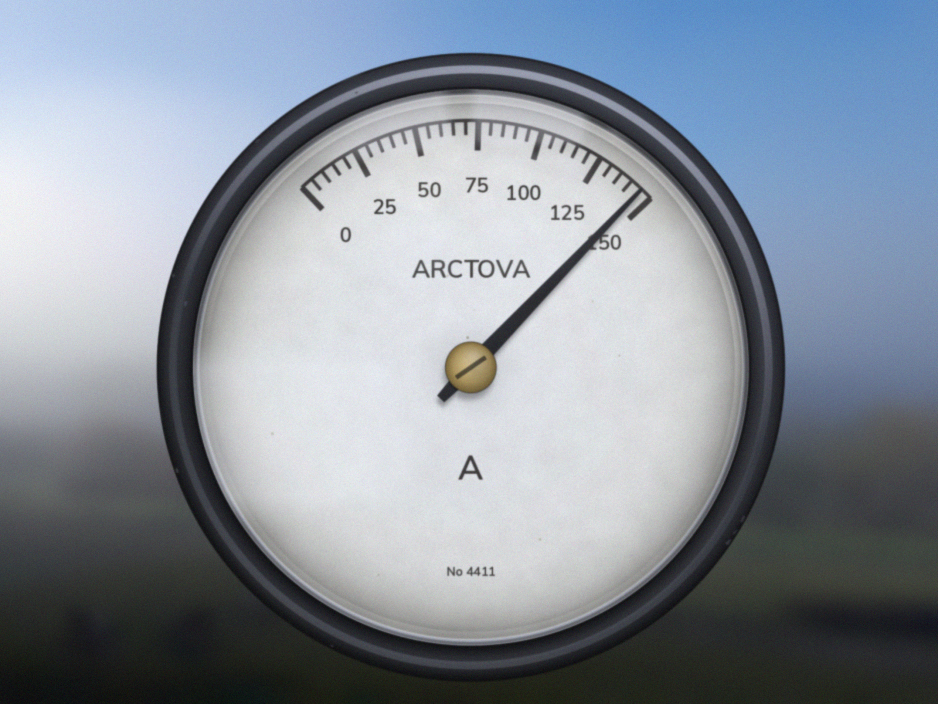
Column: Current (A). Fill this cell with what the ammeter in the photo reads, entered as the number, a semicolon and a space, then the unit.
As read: 145; A
